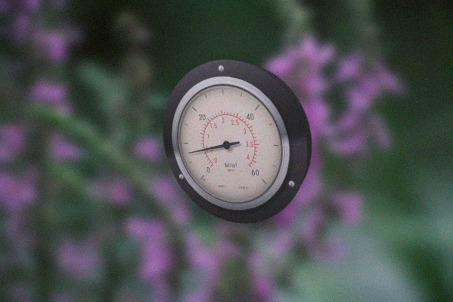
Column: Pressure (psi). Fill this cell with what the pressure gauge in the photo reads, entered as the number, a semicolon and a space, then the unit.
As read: 7.5; psi
